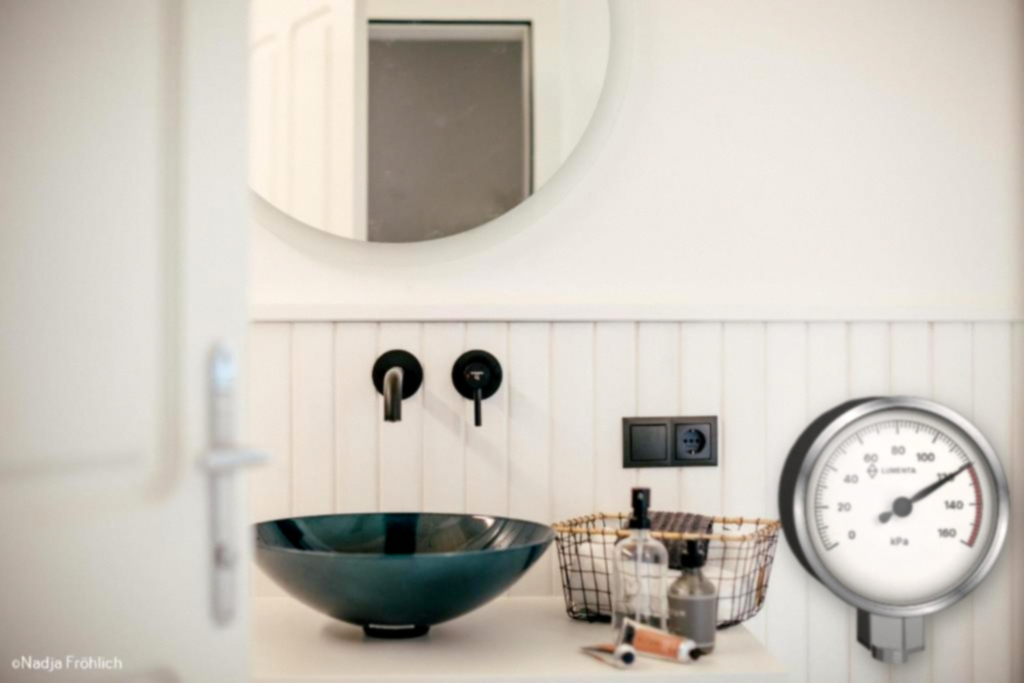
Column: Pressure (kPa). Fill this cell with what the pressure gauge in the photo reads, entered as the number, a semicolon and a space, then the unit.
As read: 120; kPa
